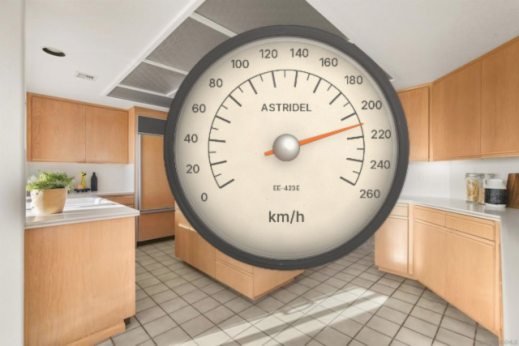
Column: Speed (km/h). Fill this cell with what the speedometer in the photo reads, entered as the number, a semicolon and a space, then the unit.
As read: 210; km/h
